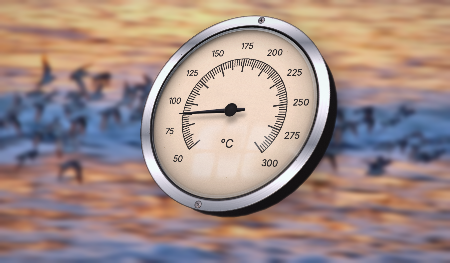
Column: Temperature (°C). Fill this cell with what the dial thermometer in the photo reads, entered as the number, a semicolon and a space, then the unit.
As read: 87.5; °C
